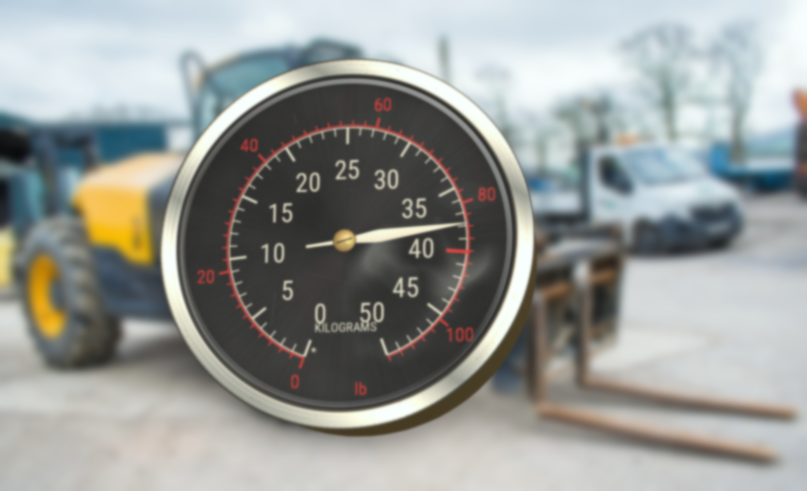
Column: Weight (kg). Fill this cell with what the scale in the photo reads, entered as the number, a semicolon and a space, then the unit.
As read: 38; kg
